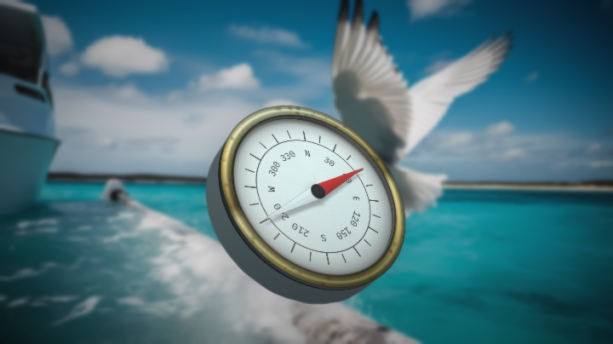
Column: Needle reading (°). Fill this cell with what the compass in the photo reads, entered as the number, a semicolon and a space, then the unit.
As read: 60; °
